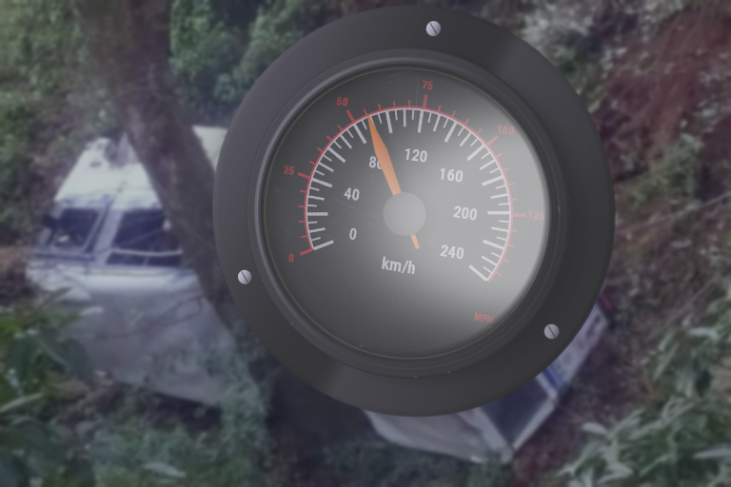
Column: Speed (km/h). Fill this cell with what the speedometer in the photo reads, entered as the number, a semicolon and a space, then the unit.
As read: 90; km/h
